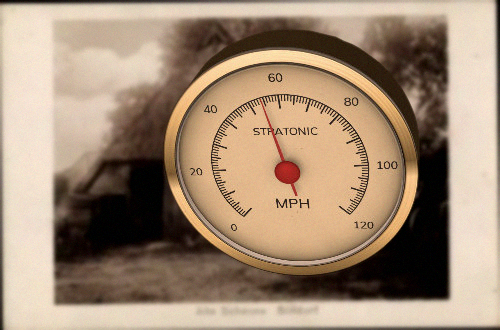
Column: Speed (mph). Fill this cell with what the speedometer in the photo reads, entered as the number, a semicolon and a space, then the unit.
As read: 55; mph
